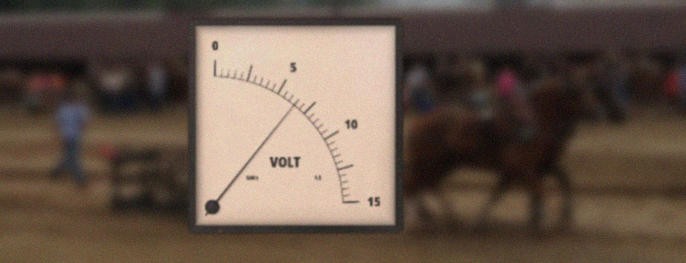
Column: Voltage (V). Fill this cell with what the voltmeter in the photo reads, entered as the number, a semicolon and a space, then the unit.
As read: 6.5; V
